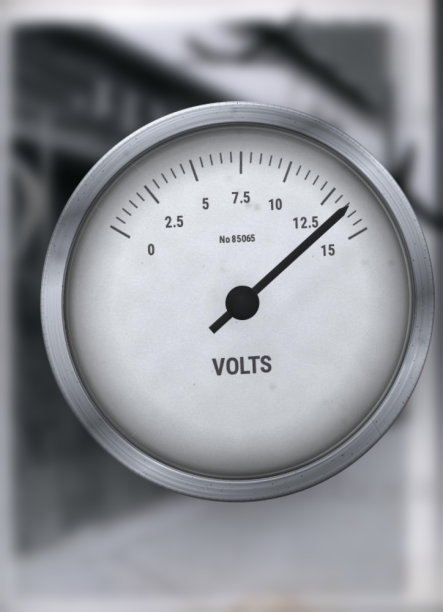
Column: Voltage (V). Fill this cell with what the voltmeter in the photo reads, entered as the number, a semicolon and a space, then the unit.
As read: 13.5; V
